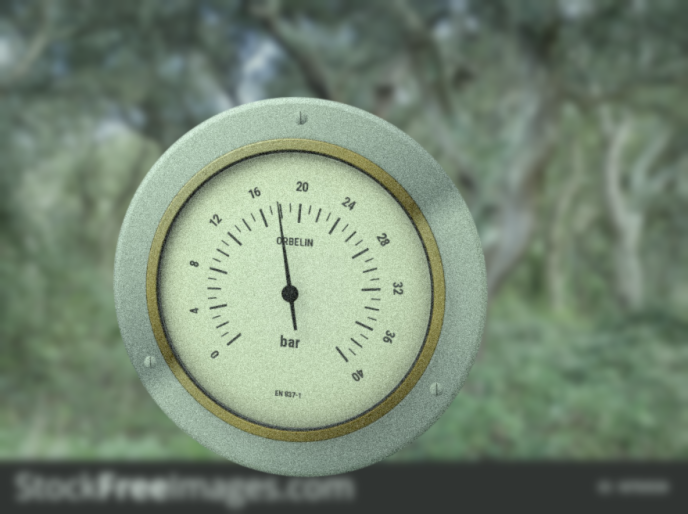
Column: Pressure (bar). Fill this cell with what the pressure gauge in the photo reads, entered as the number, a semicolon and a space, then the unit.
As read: 18; bar
